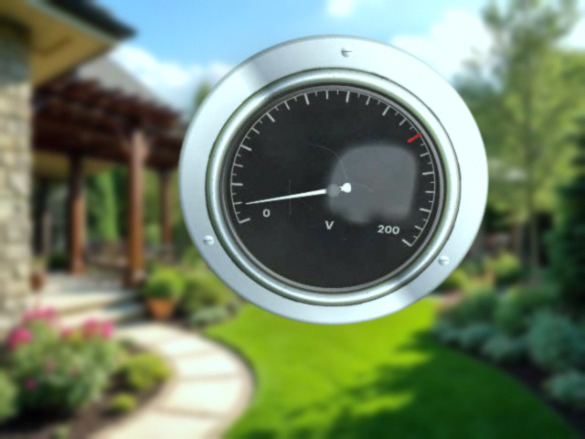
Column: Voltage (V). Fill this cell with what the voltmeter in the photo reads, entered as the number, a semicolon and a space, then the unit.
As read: 10; V
